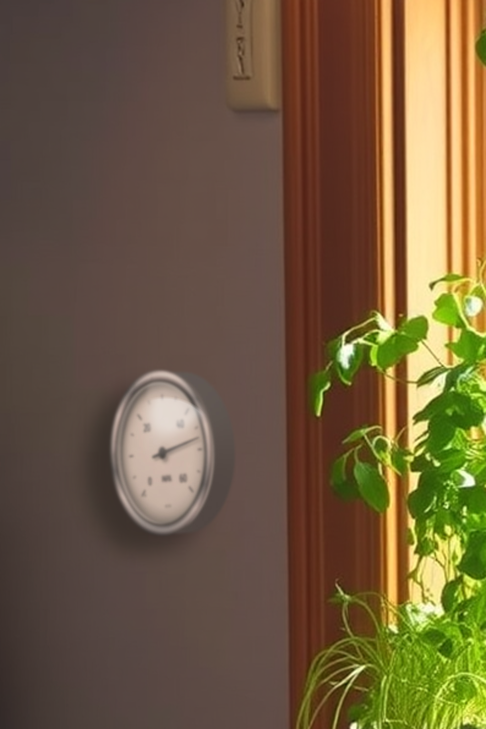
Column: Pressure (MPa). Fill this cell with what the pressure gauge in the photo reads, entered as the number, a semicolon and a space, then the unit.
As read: 47.5; MPa
